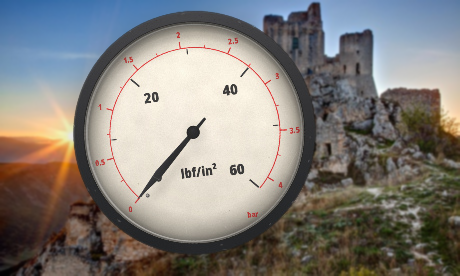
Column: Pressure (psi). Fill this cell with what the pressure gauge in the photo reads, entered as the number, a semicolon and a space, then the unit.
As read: 0; psi
